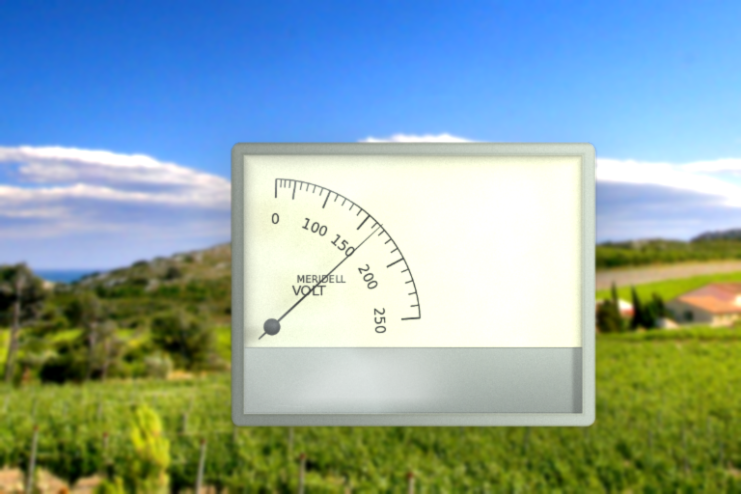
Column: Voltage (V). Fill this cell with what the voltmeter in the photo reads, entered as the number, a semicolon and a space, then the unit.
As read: 165; V
